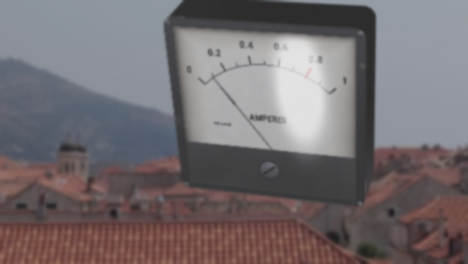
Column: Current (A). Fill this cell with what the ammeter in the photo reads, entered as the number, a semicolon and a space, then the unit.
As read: 0.1; A
